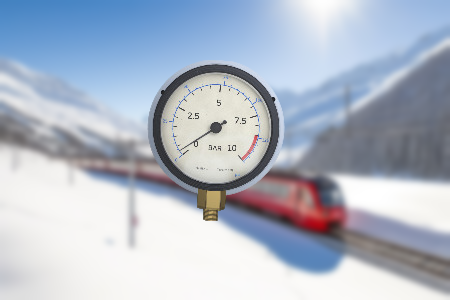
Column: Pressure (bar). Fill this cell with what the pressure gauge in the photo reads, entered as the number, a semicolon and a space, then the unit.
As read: 0.25; bar
